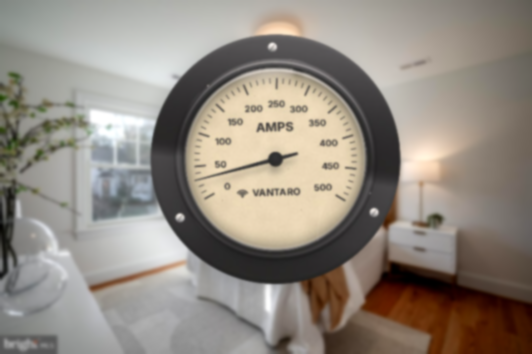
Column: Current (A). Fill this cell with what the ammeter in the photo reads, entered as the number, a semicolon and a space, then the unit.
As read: 30; A
